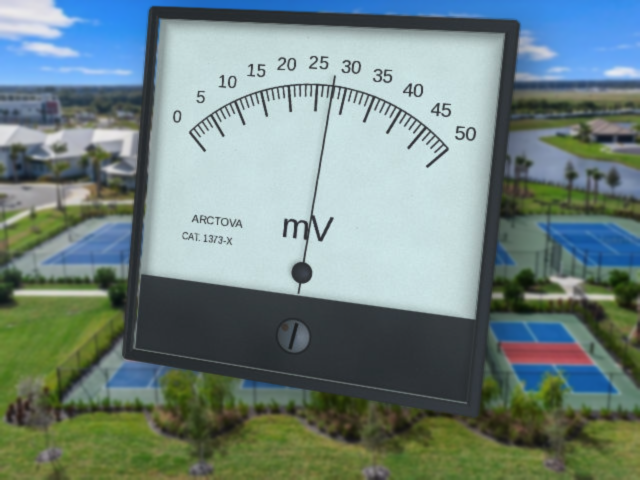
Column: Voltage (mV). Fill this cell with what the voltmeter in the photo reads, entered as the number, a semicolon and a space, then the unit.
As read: 28; mV
